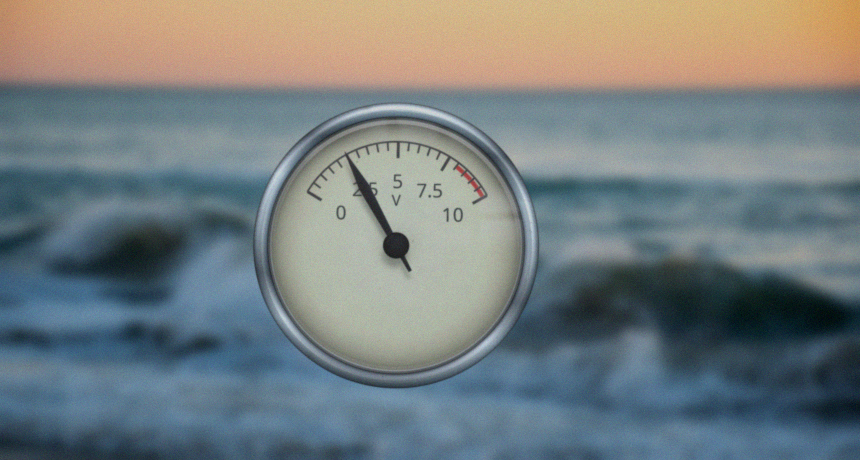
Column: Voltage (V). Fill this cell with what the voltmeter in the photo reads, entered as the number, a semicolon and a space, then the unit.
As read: 2.5; V
